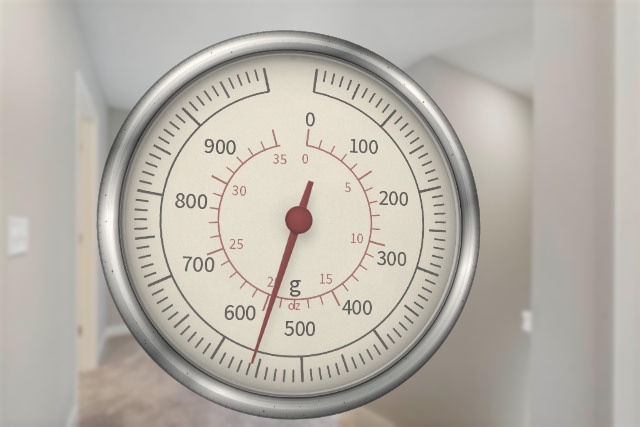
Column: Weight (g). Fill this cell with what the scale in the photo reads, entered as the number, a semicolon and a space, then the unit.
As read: 560; g
